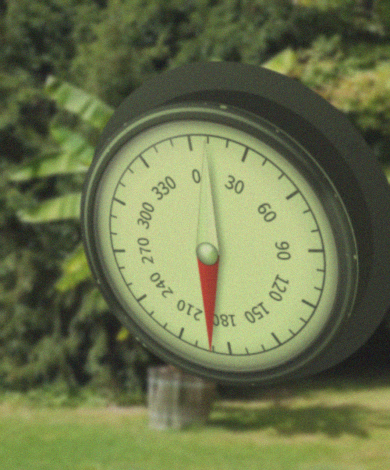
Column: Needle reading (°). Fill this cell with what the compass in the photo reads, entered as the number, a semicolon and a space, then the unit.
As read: 190; °
